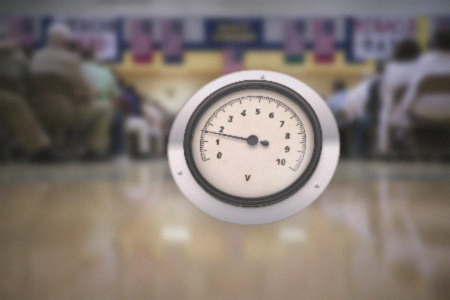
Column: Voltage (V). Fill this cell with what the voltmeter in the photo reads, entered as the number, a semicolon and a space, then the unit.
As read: 1.5; V
